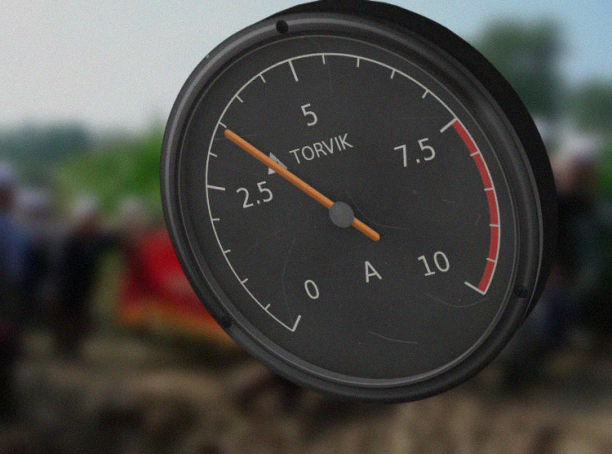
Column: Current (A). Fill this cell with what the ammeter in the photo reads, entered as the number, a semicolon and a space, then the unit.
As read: 3.5; A
